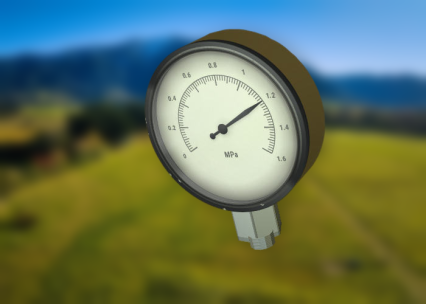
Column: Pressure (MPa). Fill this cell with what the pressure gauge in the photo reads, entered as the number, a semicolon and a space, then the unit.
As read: 1.2; MPa
